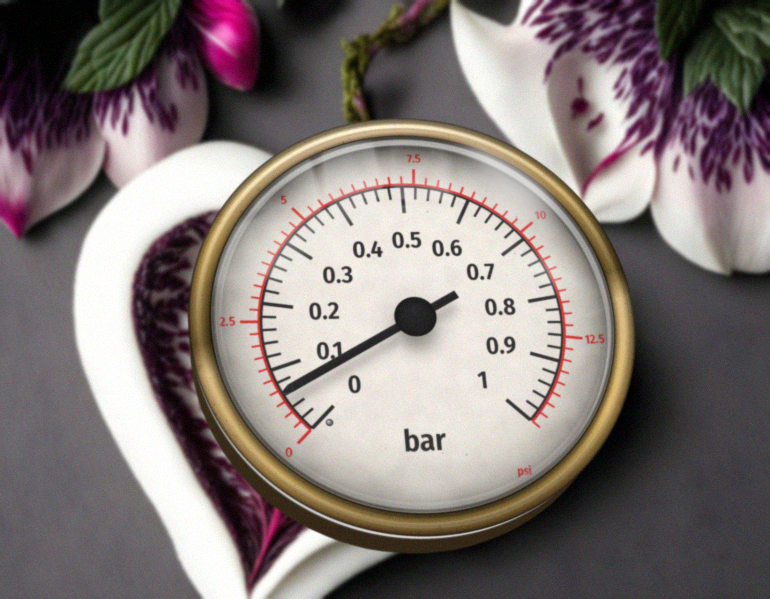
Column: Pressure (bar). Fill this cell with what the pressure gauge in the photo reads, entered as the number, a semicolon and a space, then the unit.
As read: 0.06; bar
